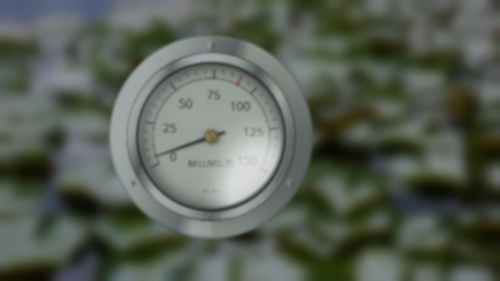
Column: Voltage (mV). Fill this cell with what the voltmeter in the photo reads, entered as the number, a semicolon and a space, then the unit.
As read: 5; mV
